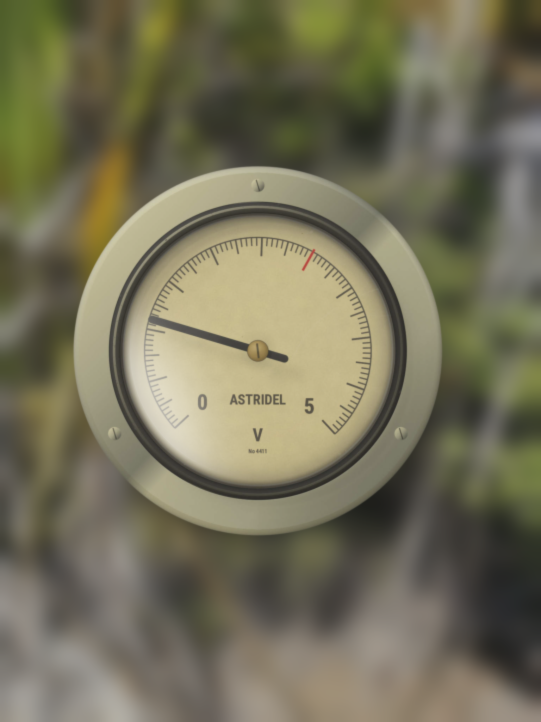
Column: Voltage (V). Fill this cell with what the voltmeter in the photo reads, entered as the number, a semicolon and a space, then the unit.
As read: 1.1; V
